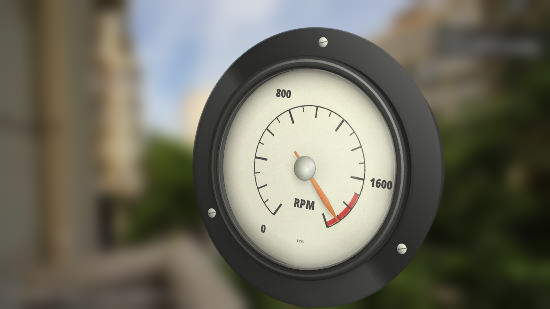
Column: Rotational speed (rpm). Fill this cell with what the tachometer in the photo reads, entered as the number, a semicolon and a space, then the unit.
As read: 1900; rpm
